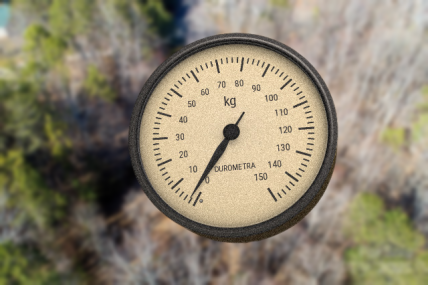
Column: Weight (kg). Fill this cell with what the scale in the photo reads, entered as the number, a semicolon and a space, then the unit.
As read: 2; kg
